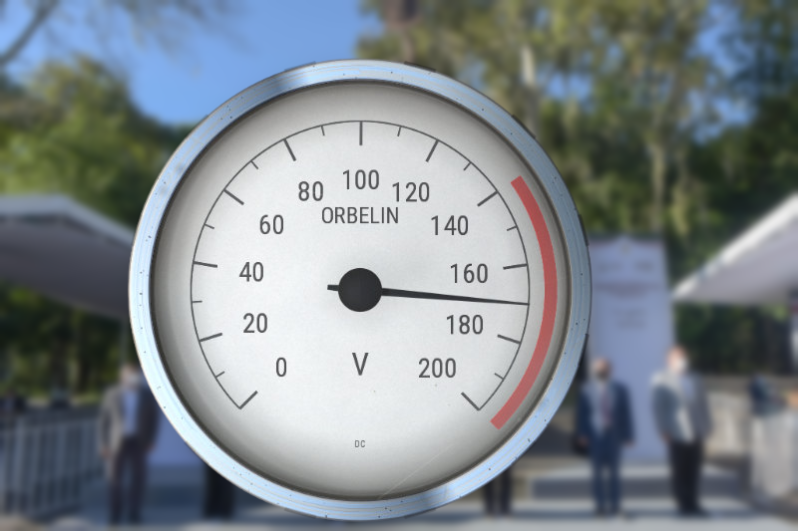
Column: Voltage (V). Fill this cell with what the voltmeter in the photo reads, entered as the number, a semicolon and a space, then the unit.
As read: 170; V
